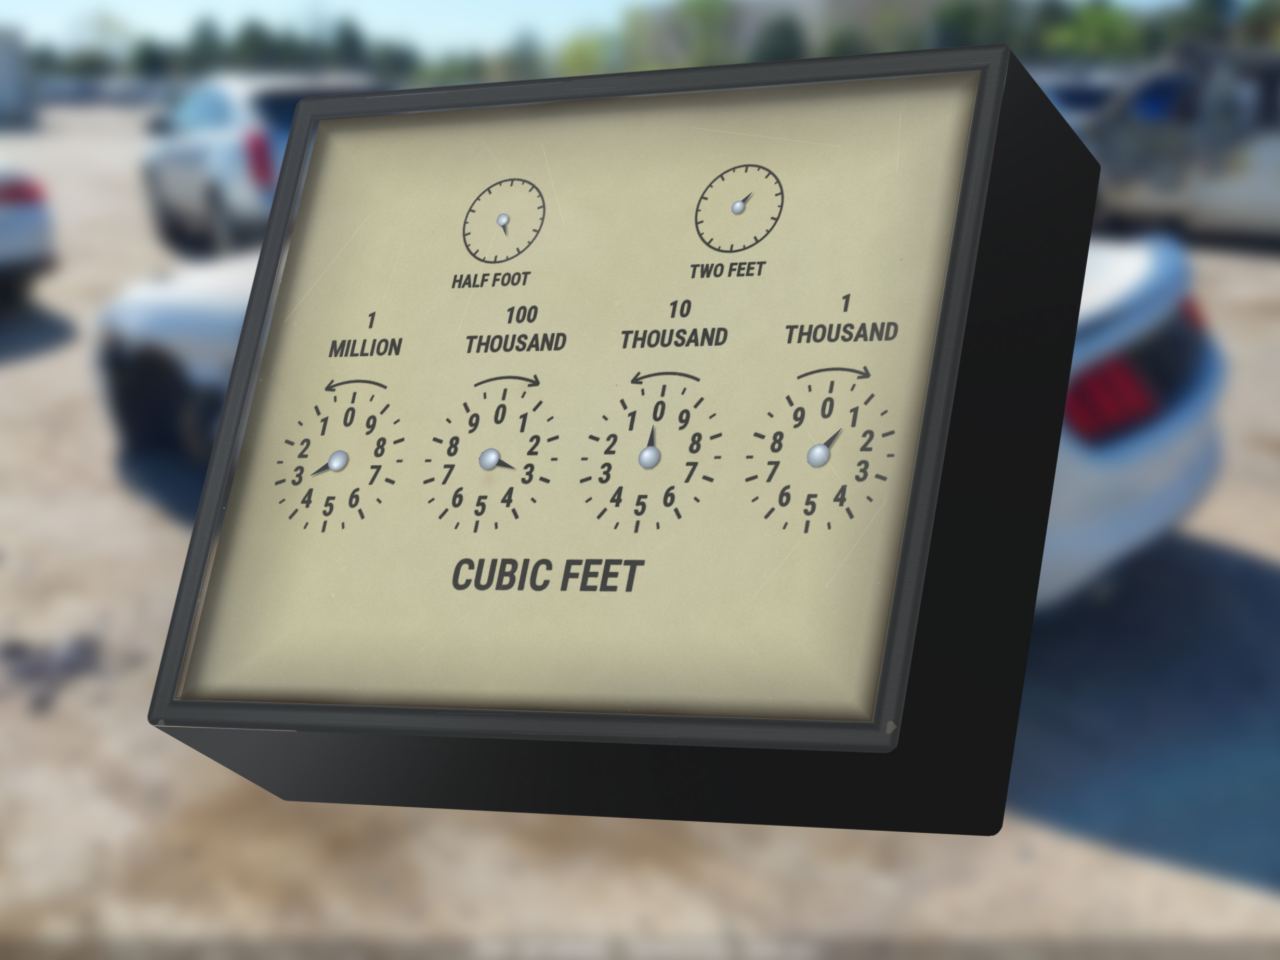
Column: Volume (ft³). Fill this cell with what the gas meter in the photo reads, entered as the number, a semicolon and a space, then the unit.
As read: 330100; ft³
